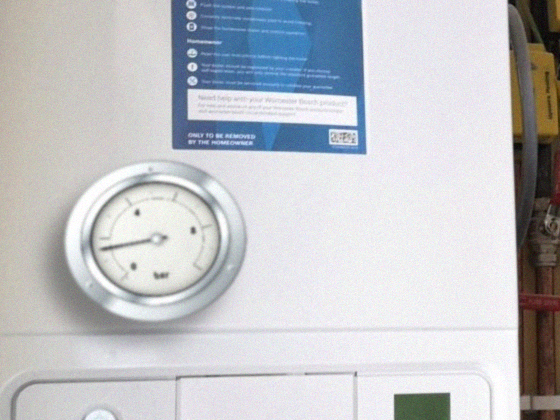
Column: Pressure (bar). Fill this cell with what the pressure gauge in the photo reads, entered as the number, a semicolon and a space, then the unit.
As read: 1.5; bar
